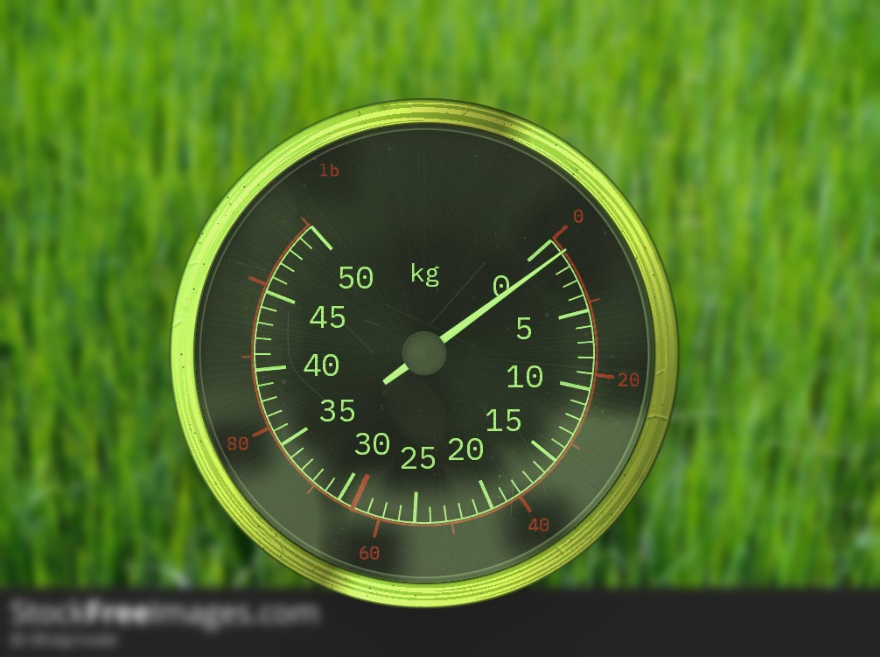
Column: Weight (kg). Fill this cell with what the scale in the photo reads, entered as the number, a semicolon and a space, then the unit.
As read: 1; kg
